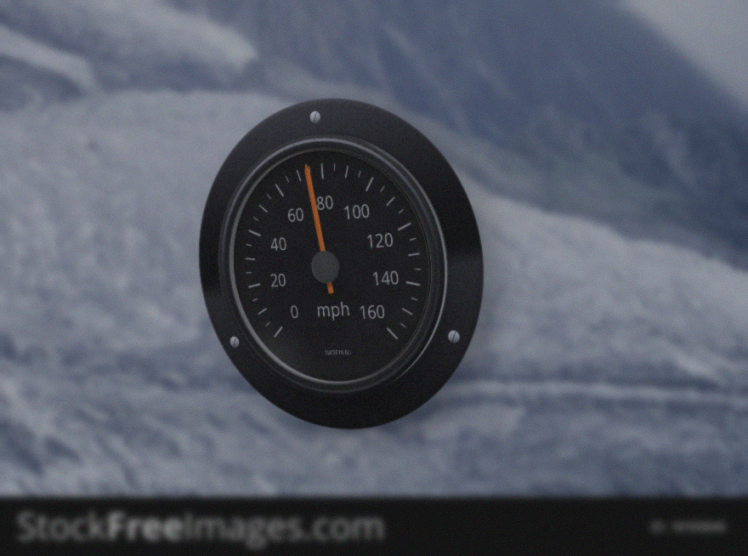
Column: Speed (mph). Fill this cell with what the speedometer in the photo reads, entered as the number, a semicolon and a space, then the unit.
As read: 75; mph
